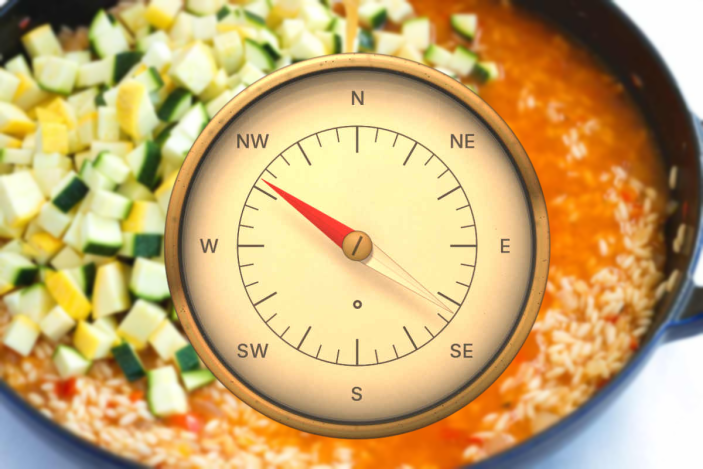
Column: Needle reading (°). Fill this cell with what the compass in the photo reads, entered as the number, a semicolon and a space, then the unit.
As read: 305; °
